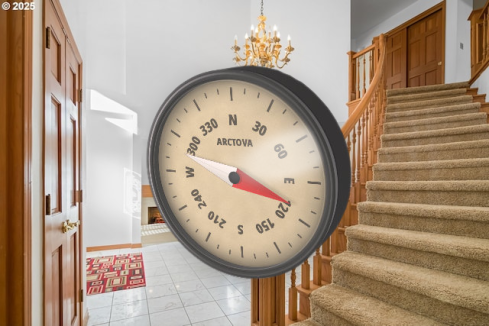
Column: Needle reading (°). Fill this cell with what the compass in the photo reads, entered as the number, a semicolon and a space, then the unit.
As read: 110; °
